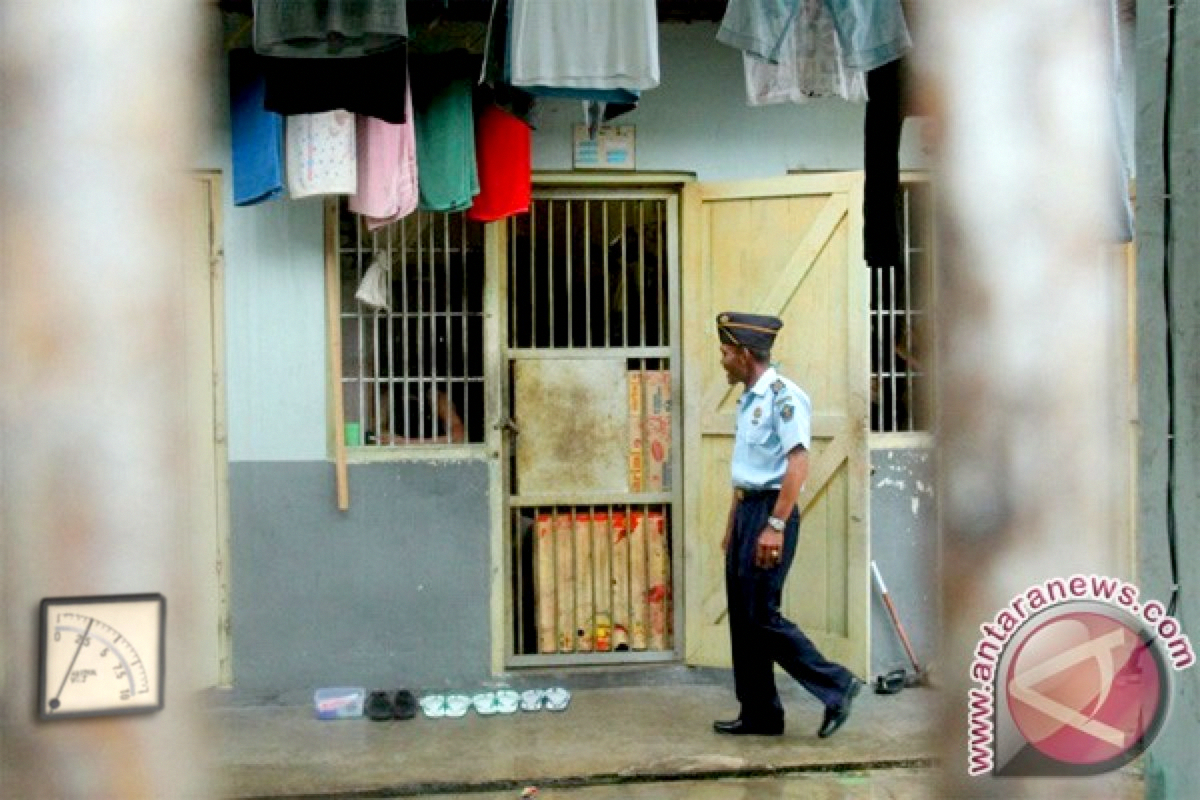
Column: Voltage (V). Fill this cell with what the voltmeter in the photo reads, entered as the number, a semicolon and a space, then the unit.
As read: 2.5; V
